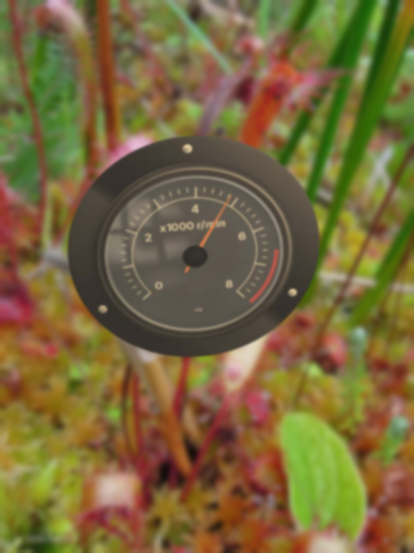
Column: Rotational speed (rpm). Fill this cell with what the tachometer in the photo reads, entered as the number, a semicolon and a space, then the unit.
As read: 4800; rpm
